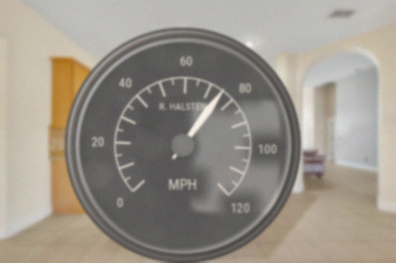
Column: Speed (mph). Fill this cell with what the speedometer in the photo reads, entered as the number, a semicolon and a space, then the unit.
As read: 75; mph
